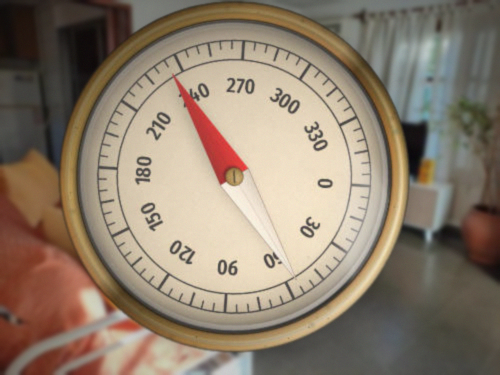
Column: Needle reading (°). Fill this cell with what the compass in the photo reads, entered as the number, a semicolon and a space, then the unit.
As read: 235; °
